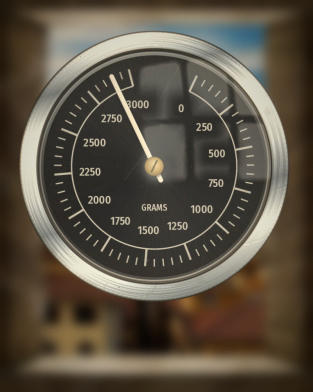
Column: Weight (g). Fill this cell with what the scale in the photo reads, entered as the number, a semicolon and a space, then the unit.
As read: 2900; g
